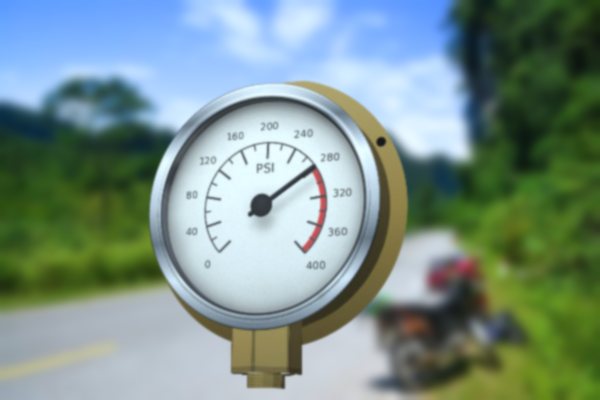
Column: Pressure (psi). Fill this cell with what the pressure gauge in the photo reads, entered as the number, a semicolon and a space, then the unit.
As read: 280; psi
